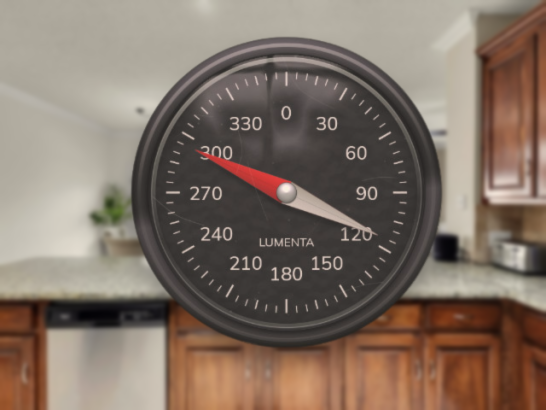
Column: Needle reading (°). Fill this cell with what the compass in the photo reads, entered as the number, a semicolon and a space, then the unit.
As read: 295; °
